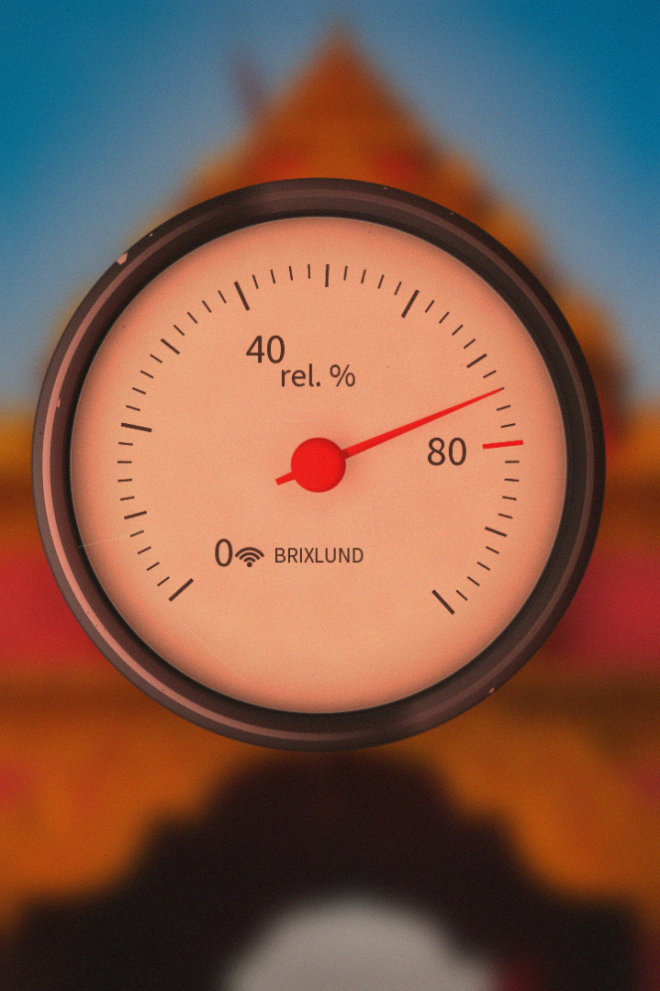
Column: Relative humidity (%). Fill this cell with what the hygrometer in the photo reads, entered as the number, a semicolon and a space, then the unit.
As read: 74; %
